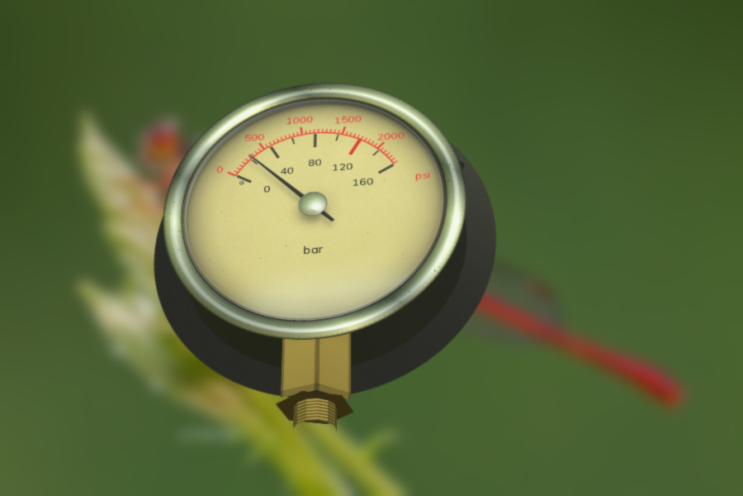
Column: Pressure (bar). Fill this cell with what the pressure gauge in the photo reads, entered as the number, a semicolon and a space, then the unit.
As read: 20; bar
